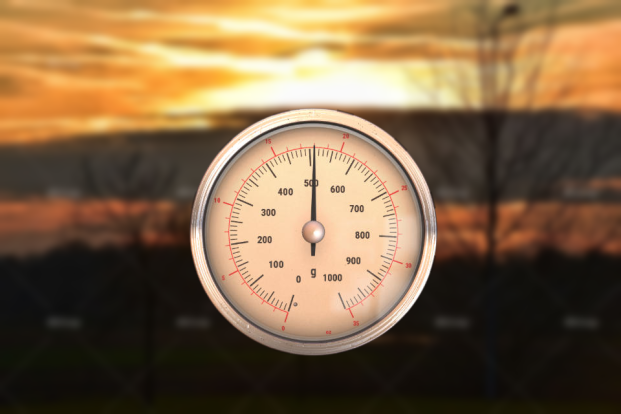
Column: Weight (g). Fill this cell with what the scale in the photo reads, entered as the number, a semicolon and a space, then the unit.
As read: 510; g
